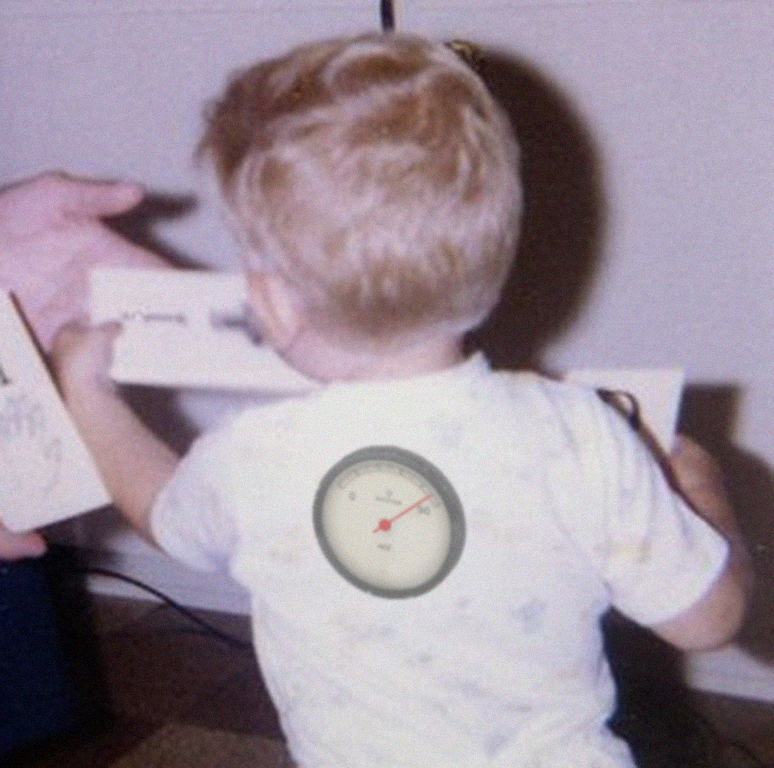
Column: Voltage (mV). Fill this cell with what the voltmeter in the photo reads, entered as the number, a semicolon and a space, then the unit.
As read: 45; mV
